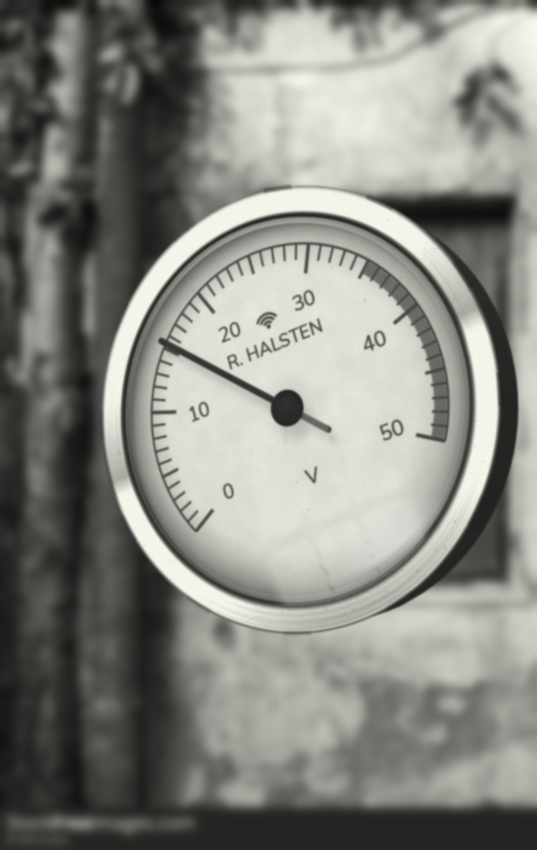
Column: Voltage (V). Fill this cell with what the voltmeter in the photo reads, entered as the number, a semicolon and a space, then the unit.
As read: 15.5; V
